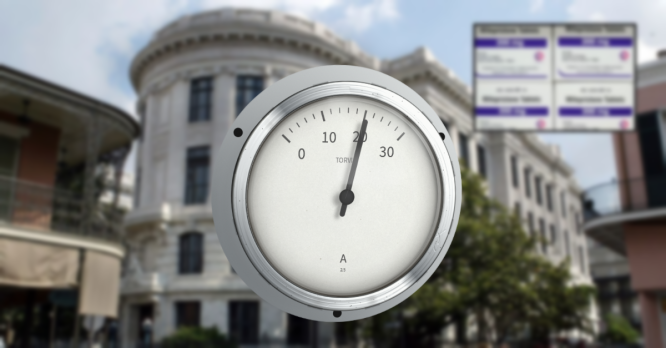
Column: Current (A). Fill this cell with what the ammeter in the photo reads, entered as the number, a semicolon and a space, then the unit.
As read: 20; A
